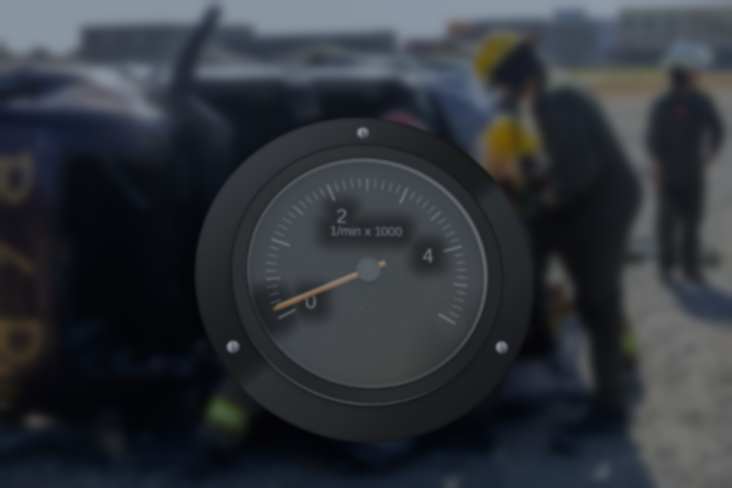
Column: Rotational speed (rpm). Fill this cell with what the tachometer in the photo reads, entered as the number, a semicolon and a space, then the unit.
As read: 100; rpm
